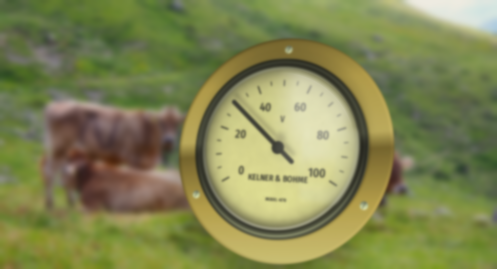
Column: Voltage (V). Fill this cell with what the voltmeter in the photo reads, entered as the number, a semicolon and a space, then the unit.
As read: 30; V
